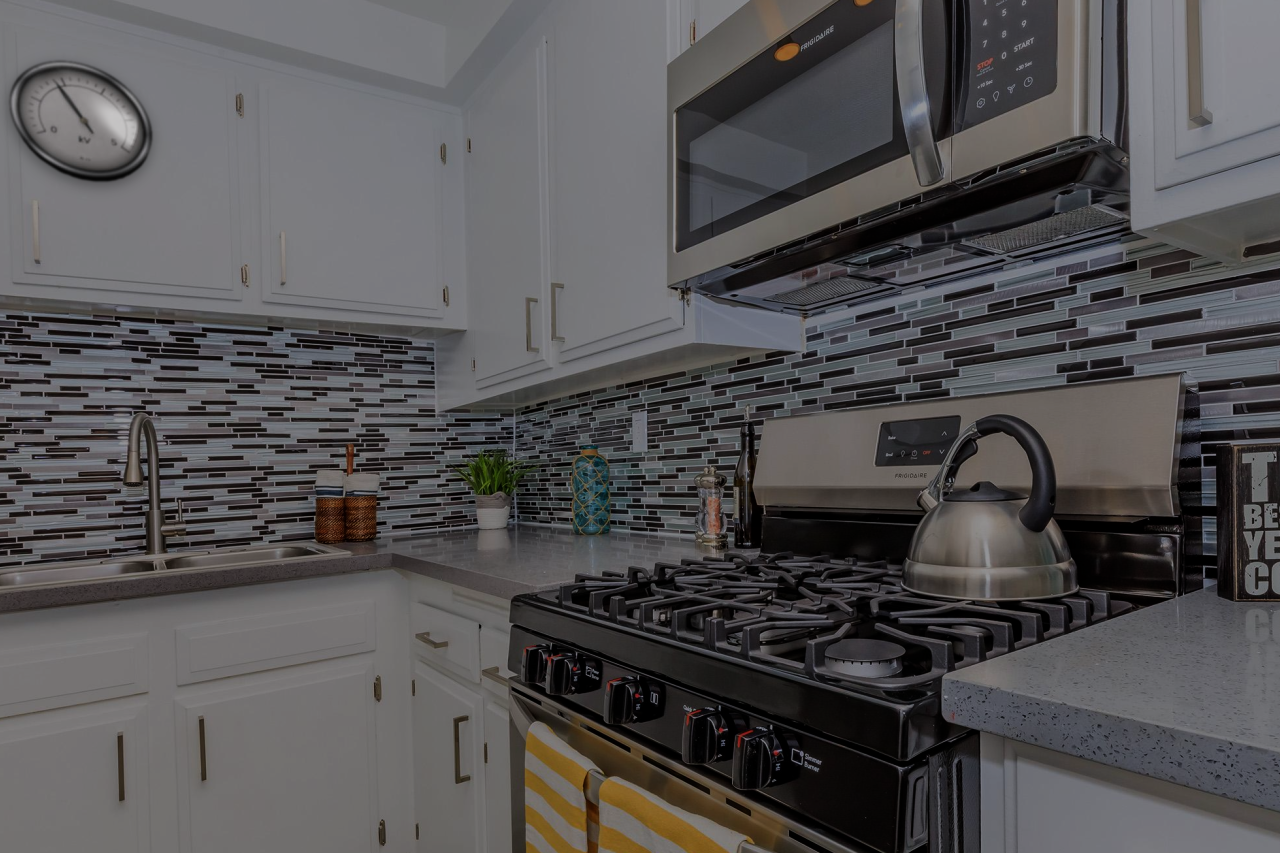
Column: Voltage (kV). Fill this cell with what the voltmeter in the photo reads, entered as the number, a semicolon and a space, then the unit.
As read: 1.8; kV
